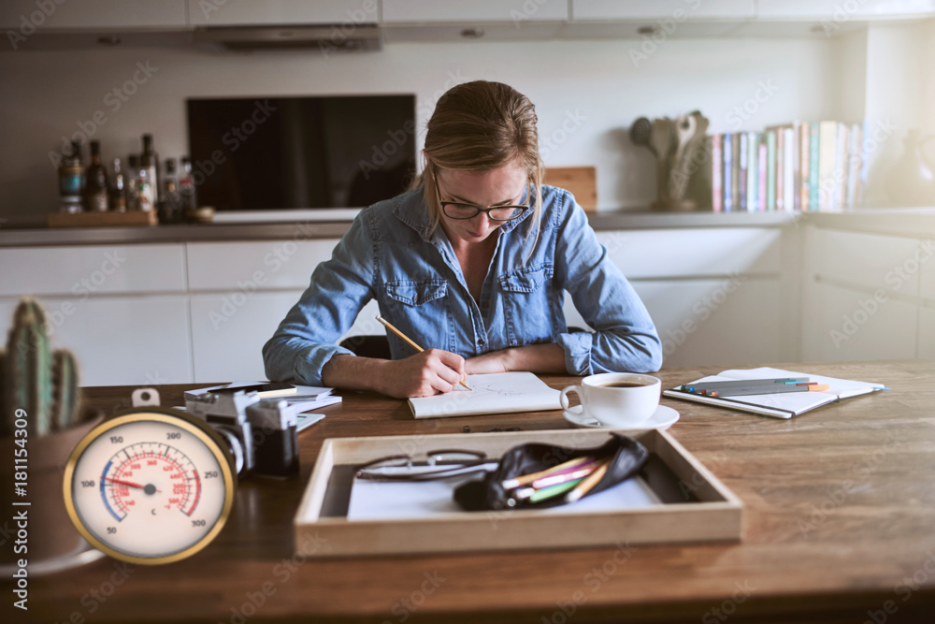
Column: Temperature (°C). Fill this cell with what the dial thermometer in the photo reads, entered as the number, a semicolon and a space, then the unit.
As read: 110; °C
